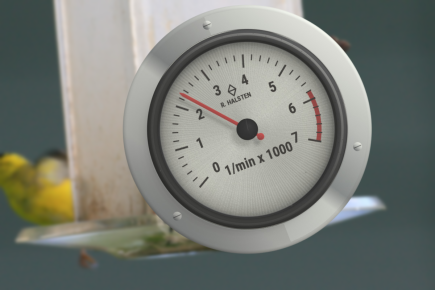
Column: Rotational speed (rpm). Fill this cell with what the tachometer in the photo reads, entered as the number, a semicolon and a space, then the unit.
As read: 2300; rpm
